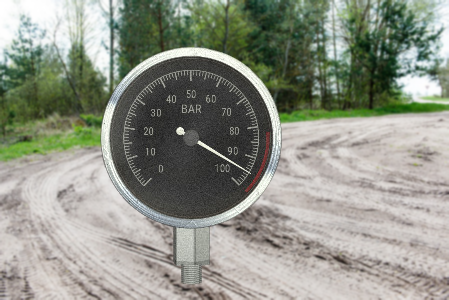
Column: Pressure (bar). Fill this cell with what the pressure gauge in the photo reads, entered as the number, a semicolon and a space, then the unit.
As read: 95; bar
